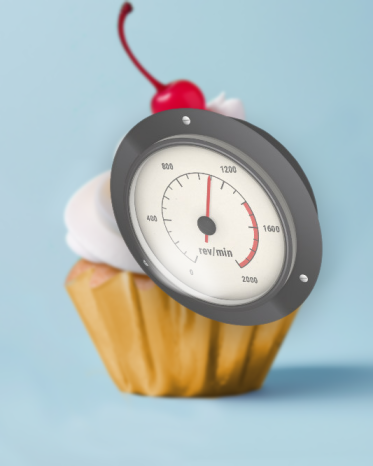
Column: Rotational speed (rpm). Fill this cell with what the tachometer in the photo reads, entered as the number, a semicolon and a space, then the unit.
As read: 1100; rpm
